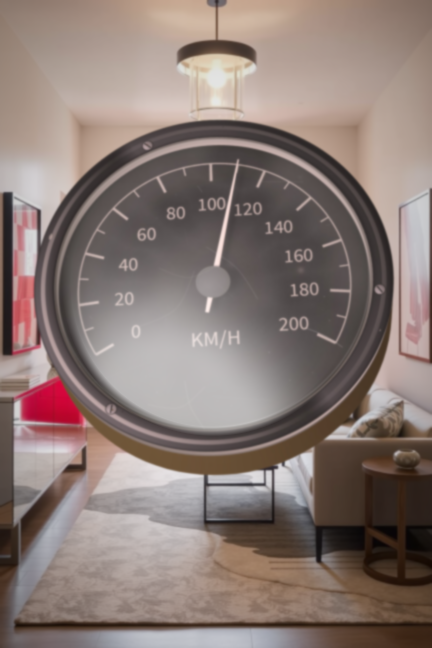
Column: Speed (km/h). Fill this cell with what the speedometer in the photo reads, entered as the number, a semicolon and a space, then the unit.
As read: 110; km/h
